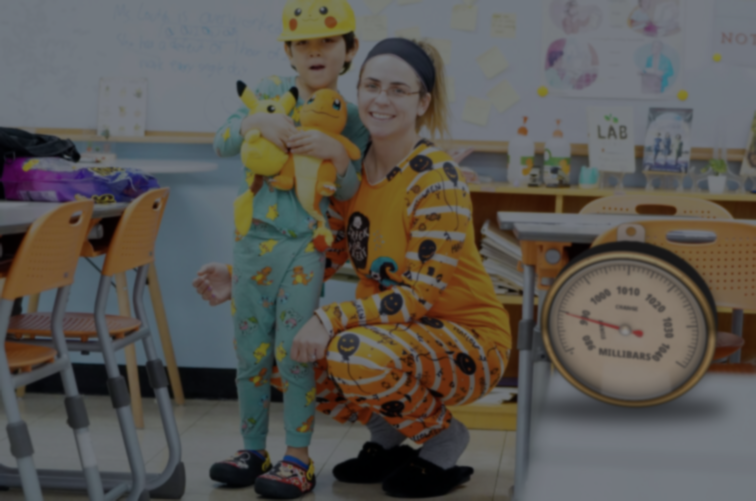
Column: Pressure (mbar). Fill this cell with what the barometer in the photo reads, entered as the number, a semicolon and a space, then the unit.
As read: 990; mbar
